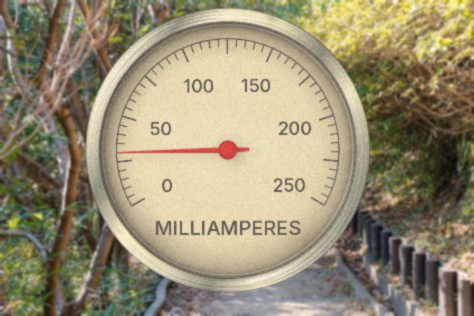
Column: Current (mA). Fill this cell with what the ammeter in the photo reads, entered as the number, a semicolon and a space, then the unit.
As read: 30; mA
